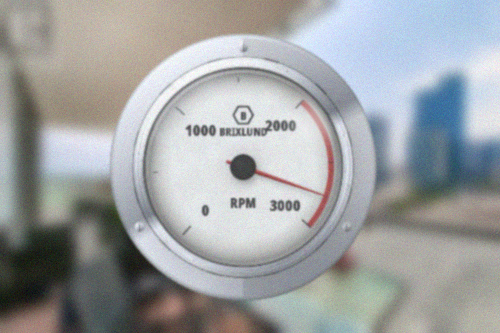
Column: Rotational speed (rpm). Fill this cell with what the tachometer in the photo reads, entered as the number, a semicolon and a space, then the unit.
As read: 2750; rpm
